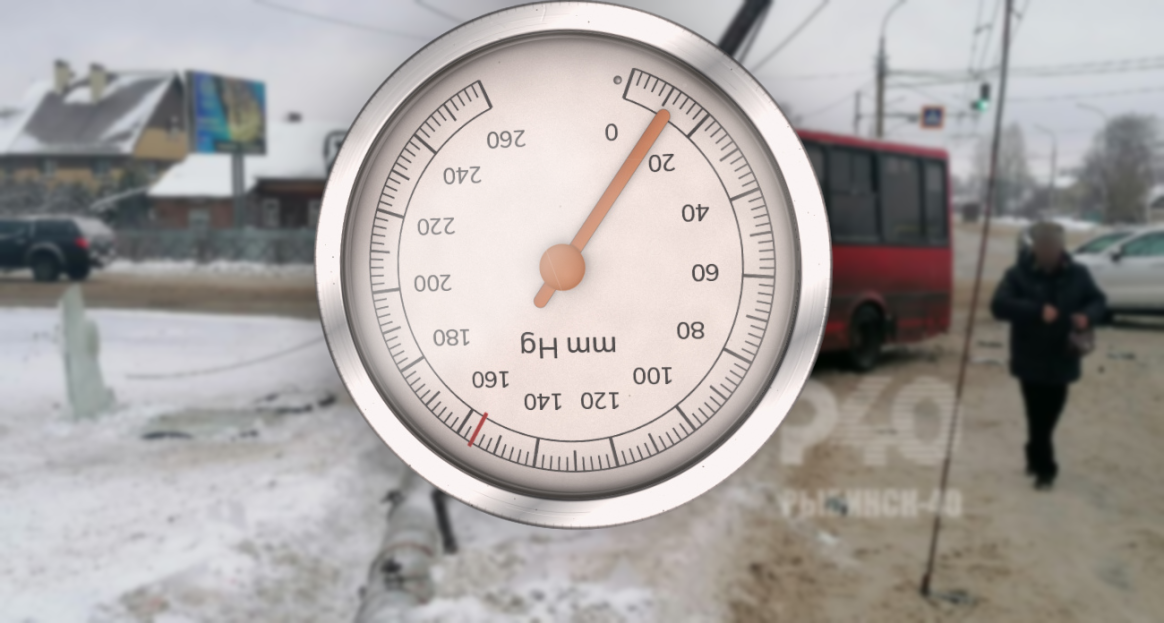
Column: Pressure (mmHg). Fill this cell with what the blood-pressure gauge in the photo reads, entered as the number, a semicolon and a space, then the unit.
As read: 12; mmHg
